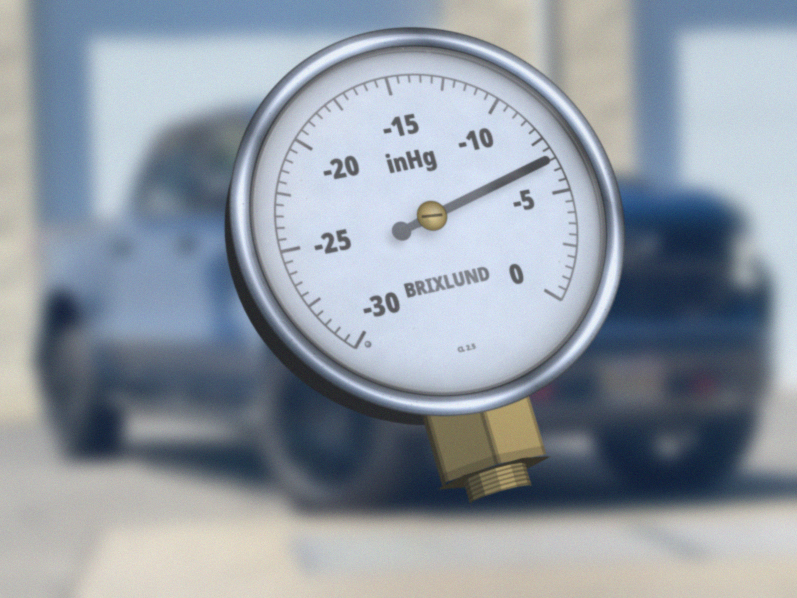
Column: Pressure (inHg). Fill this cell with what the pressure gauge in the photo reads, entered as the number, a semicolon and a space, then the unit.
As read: -6.5; inHg
